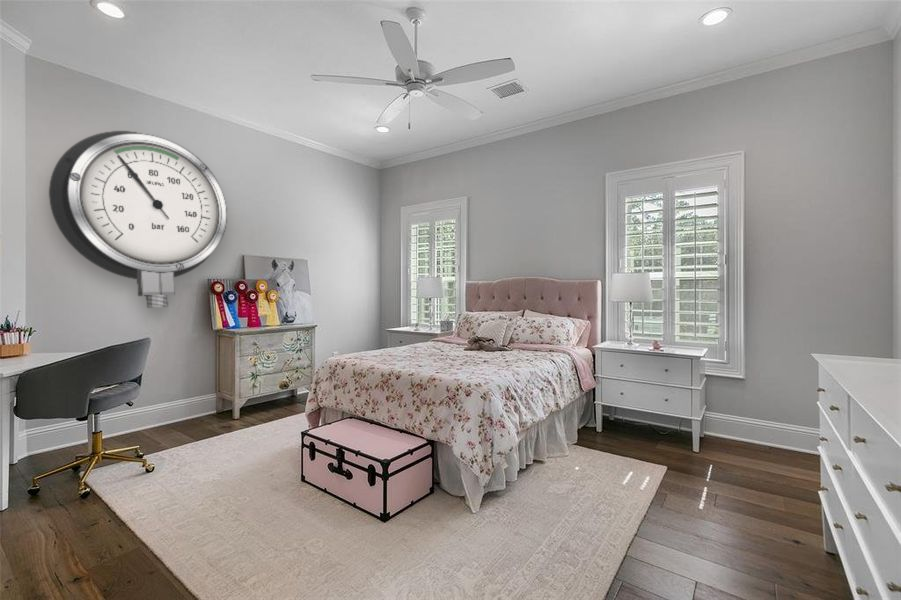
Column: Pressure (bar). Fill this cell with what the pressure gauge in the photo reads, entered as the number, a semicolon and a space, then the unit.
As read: 60; bar
